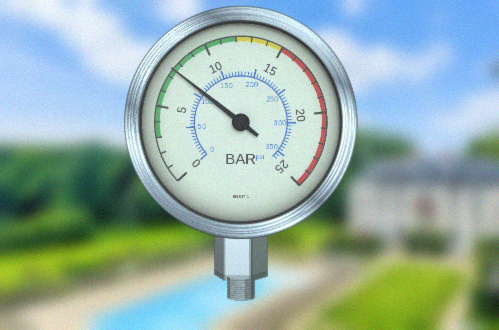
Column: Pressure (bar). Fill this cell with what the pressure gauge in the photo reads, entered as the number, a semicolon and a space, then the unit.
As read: 7.5; bar
